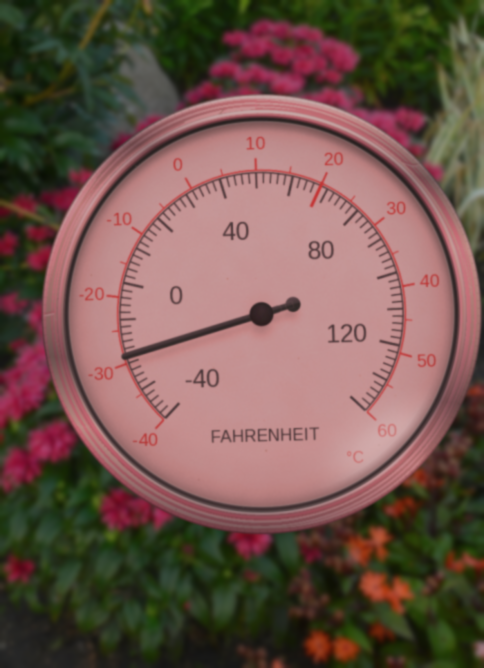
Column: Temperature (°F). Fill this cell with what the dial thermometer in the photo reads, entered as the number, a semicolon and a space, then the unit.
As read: -20; °F
